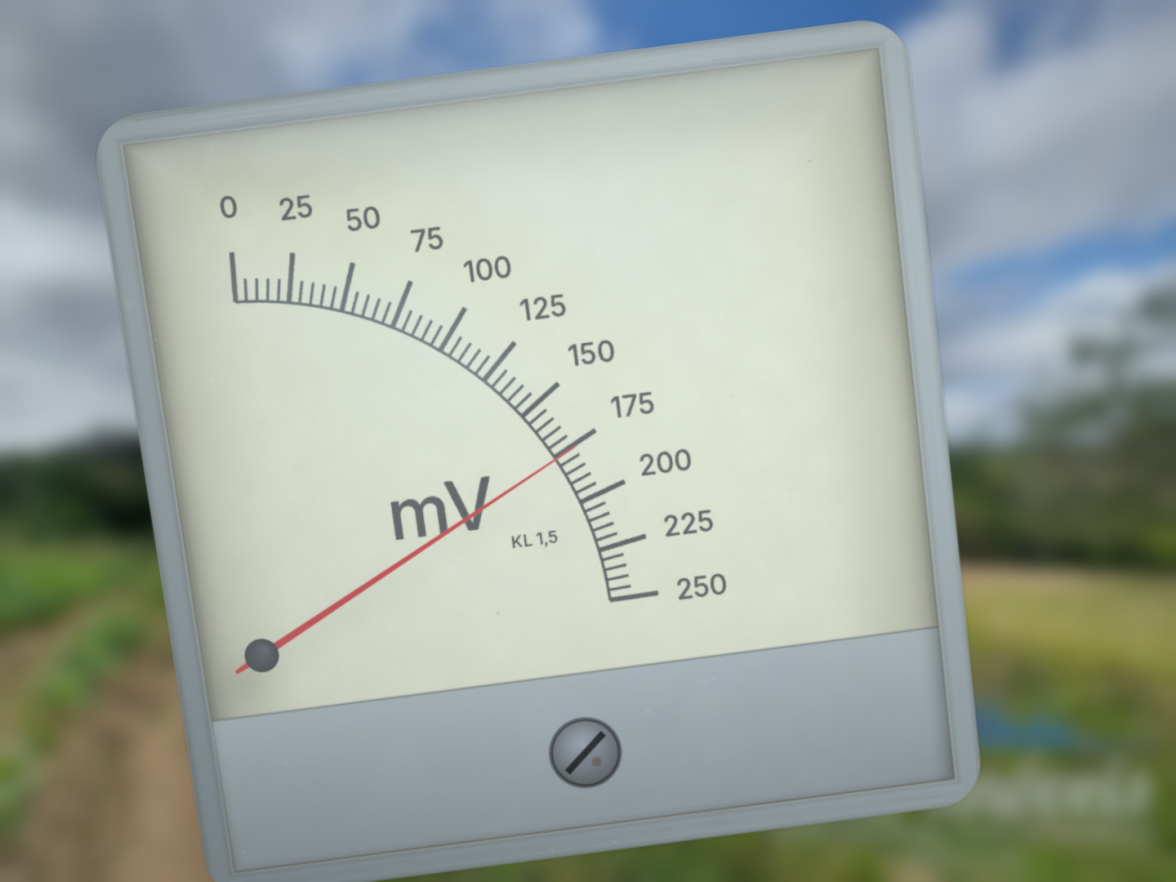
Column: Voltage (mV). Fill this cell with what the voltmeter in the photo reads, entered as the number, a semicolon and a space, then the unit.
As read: 175; mV
